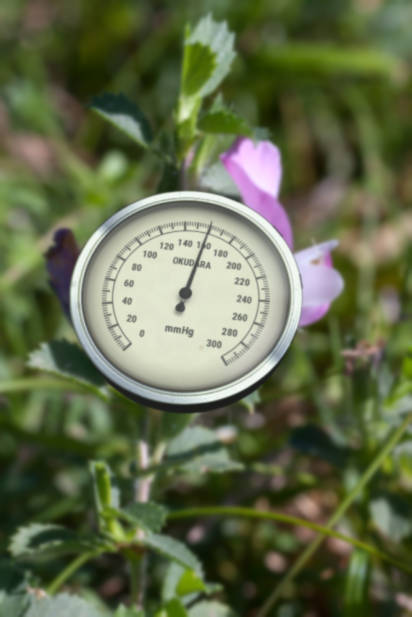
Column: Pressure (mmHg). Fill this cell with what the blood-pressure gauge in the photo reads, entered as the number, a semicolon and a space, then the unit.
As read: 160; mmHg
